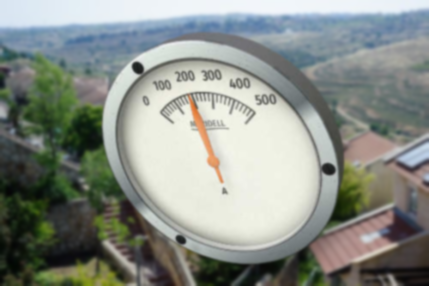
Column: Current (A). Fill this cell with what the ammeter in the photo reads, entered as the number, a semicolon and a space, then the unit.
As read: 200; A
